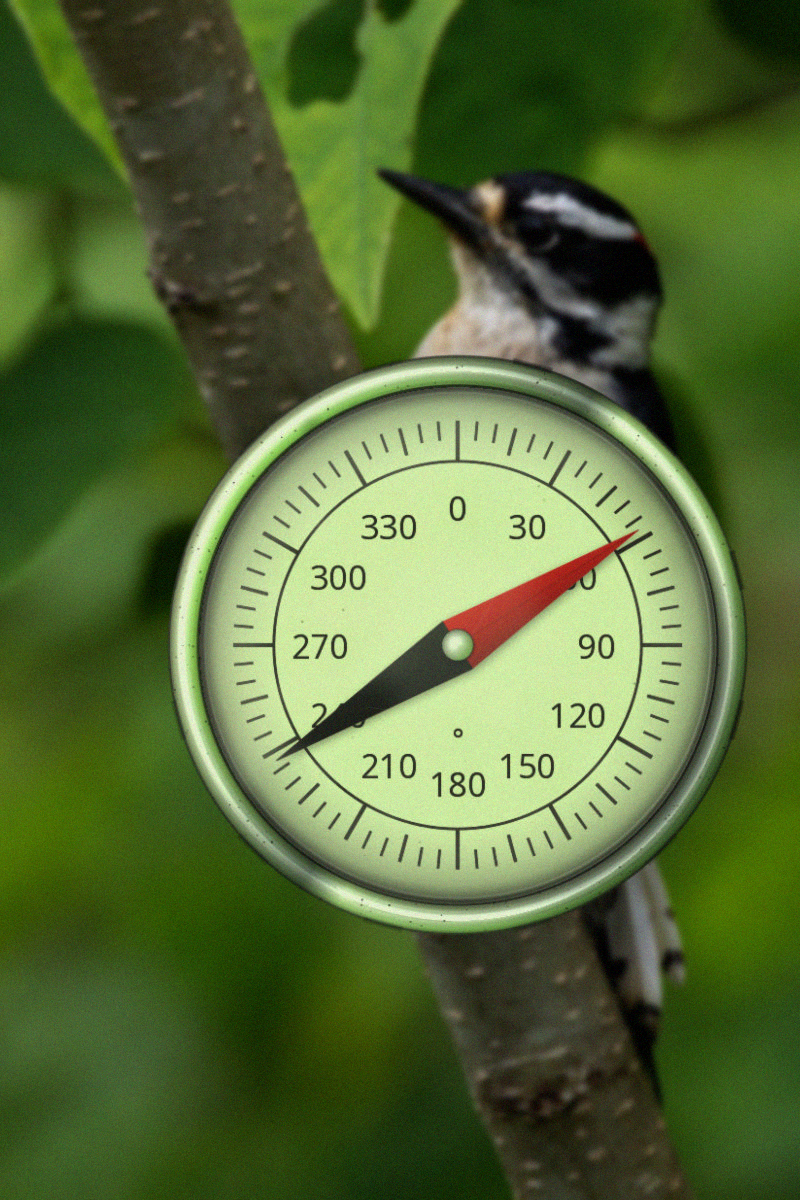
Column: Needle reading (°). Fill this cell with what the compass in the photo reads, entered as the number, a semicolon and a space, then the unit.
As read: 57.5; °
